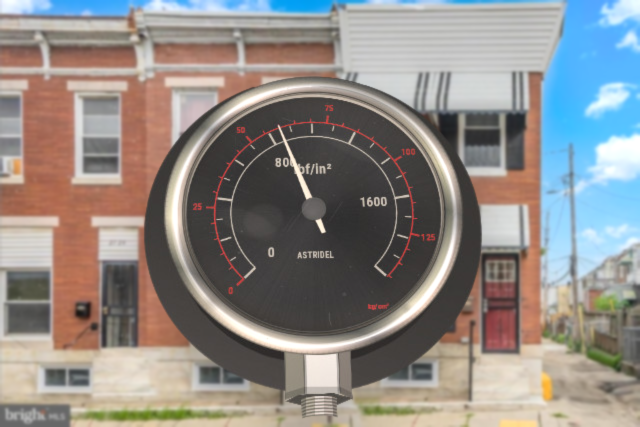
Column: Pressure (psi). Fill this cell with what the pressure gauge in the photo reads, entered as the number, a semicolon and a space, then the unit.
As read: 850; psi
